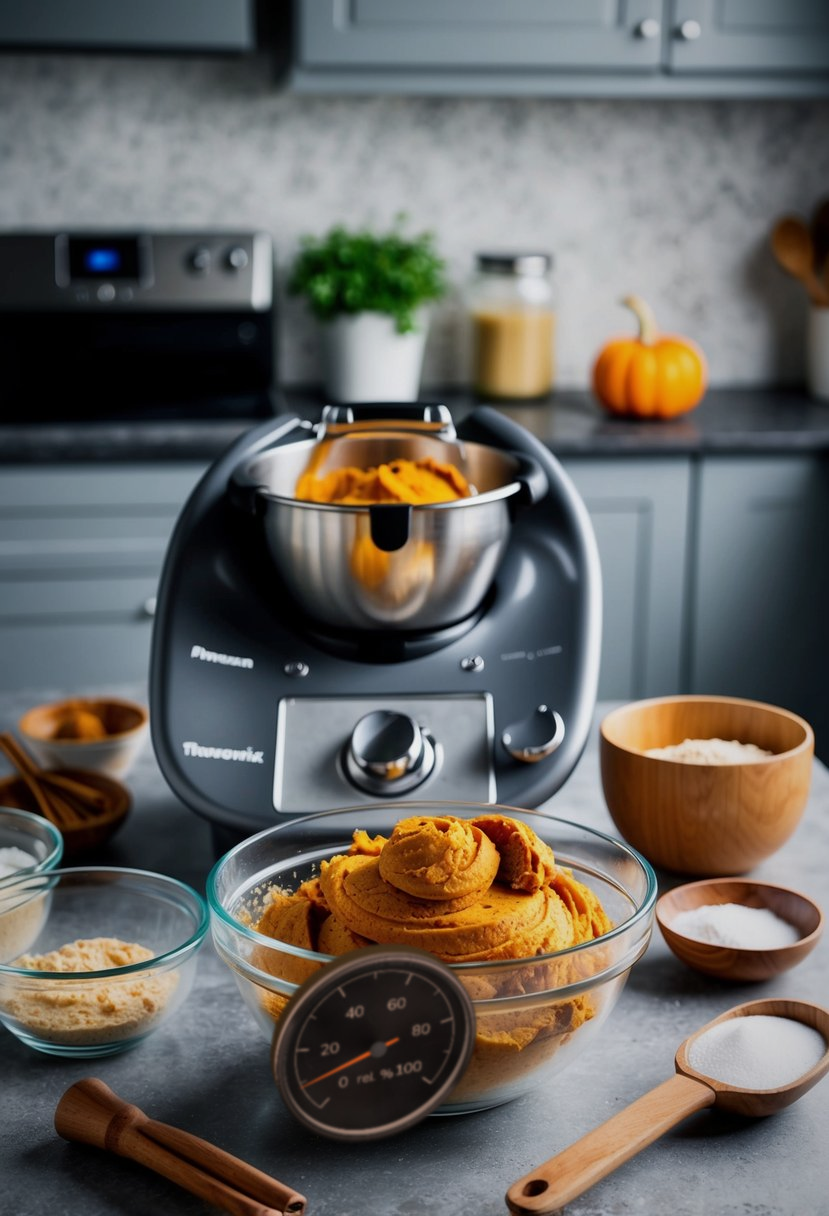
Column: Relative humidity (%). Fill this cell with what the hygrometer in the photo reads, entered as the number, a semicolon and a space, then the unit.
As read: 10; %
